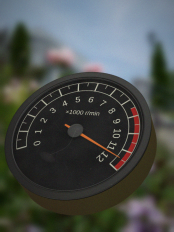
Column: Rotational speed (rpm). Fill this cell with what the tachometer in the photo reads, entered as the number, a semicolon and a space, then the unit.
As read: 11500; rpm
